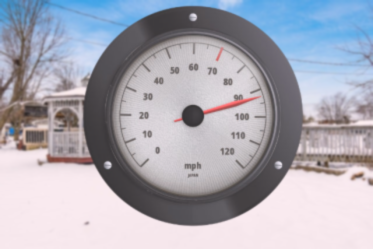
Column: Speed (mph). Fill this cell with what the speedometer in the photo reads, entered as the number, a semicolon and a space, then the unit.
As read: 92.5; mph
